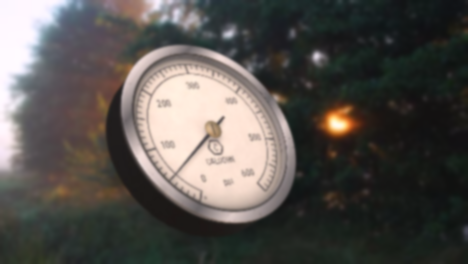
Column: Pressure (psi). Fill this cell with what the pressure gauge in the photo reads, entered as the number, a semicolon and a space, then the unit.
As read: 50; psi
